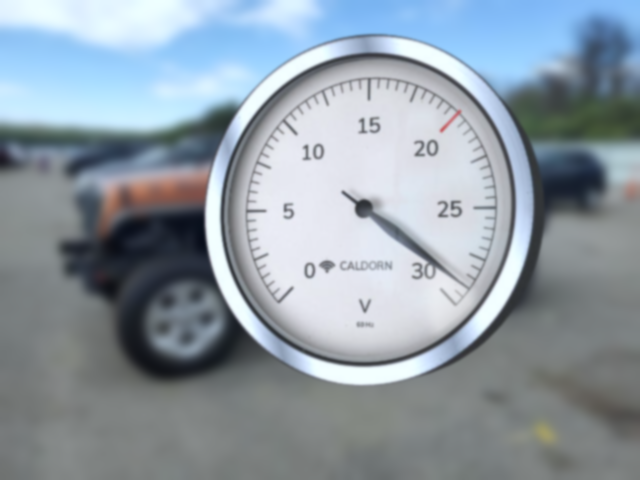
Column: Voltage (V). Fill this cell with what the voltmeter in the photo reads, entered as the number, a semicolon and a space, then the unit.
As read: 29; V
